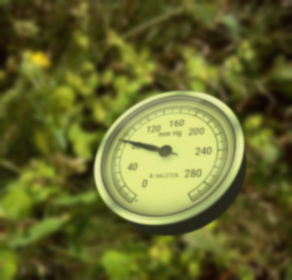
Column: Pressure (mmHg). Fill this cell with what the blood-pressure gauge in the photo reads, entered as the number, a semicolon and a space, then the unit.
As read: 80; mmHg
